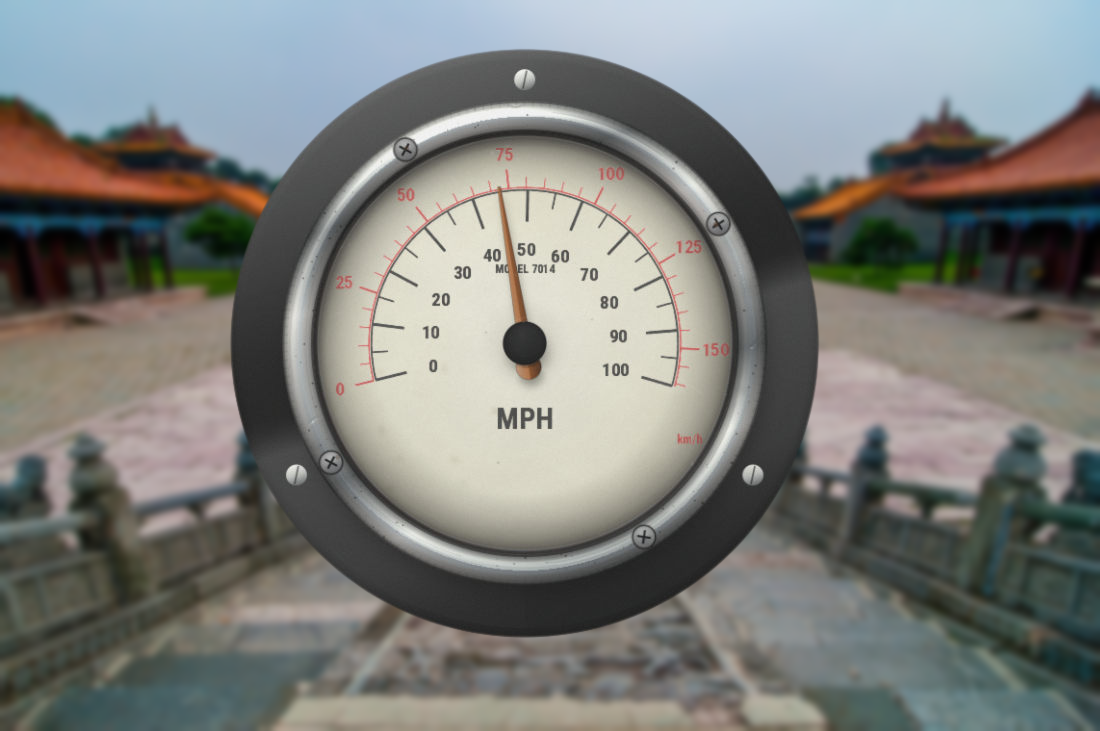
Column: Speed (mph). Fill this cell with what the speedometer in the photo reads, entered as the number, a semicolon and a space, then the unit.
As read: 45; mph
